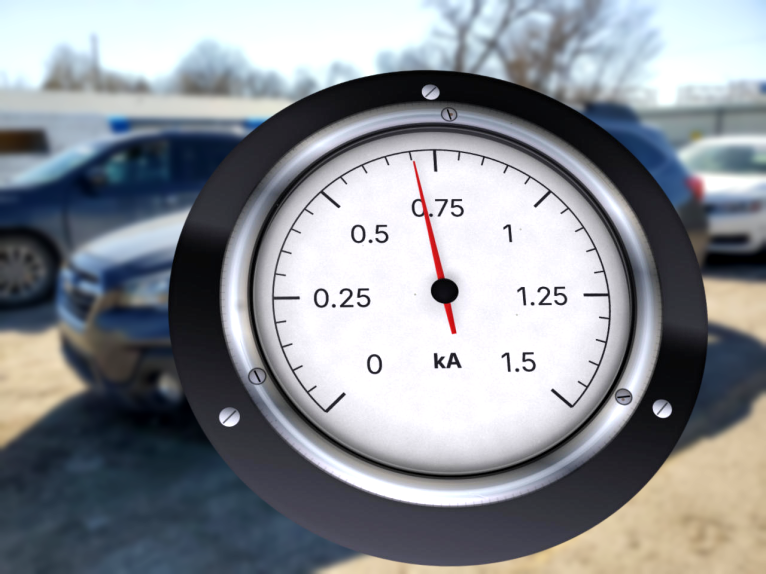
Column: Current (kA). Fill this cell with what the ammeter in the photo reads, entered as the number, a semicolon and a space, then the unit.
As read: 0.7; kA
